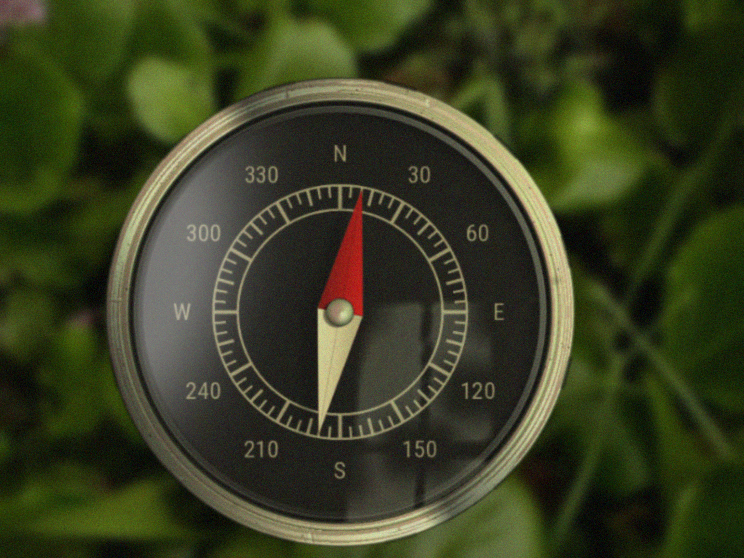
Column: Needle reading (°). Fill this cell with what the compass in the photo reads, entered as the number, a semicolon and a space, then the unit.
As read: 10; °
